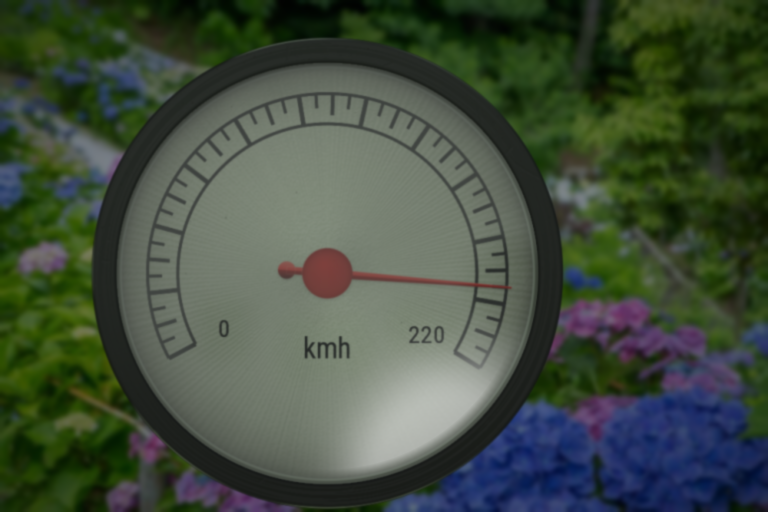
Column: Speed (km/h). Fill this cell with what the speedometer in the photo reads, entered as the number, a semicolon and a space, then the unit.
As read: 195; km/h
